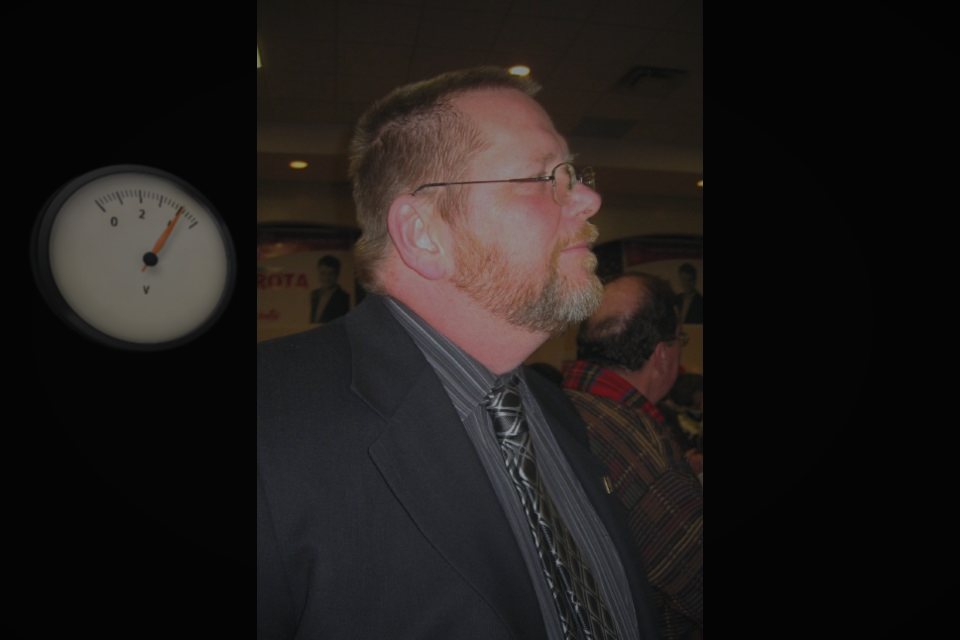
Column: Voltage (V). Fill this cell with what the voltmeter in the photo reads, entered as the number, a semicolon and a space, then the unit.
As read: 4; V
